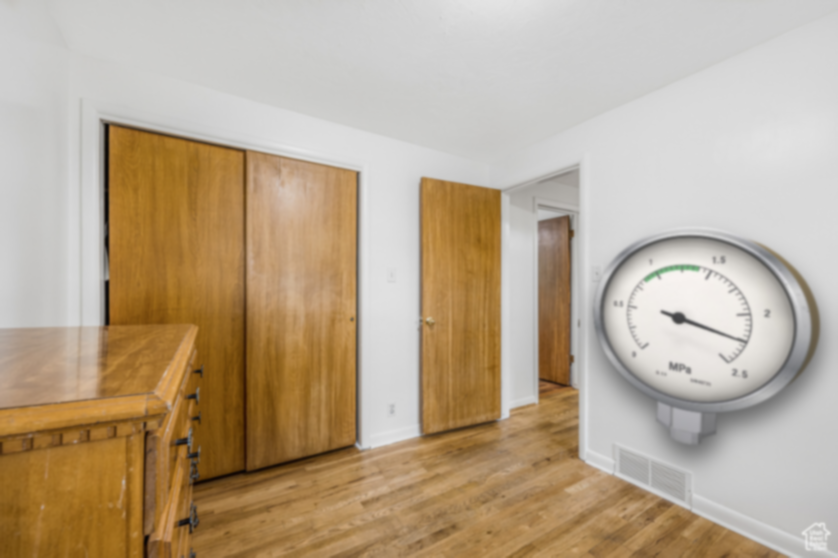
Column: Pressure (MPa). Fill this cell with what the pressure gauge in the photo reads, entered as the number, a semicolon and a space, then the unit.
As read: 2.25; MPa
